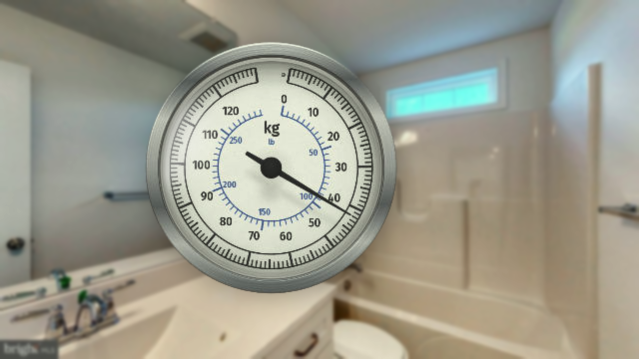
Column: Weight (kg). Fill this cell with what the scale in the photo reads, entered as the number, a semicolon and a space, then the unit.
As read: 42; kg
